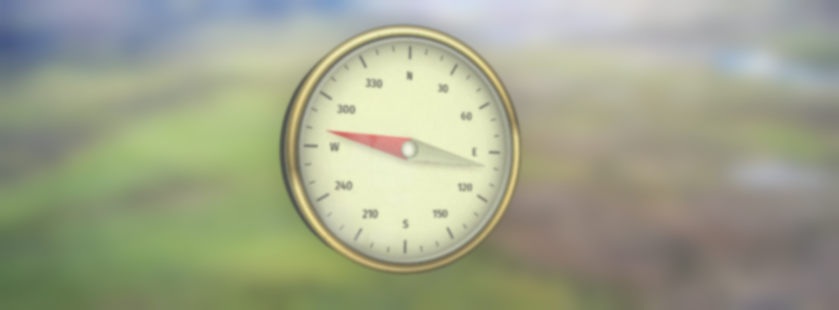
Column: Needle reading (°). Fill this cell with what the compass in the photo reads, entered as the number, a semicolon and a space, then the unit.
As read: 280; °
